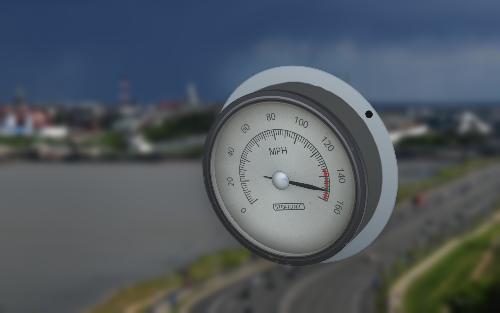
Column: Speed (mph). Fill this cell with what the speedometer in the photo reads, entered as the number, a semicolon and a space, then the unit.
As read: 150; mph
